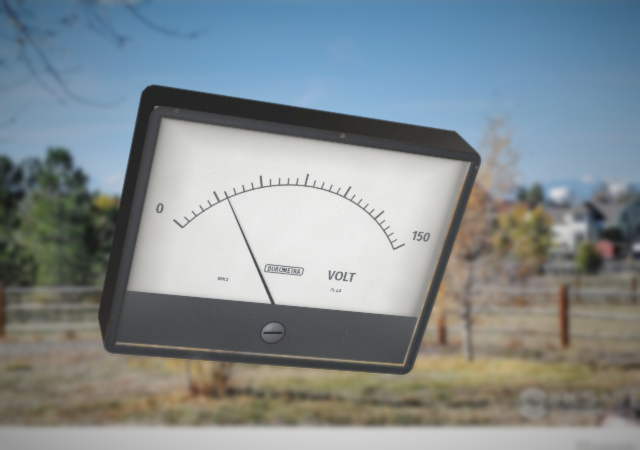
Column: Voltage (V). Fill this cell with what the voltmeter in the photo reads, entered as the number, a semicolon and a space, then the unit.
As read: 30; V
